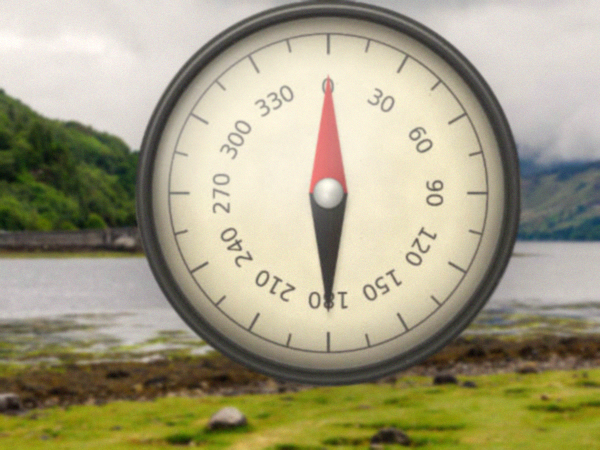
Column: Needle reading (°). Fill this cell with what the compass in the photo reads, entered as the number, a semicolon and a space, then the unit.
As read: 0; °
